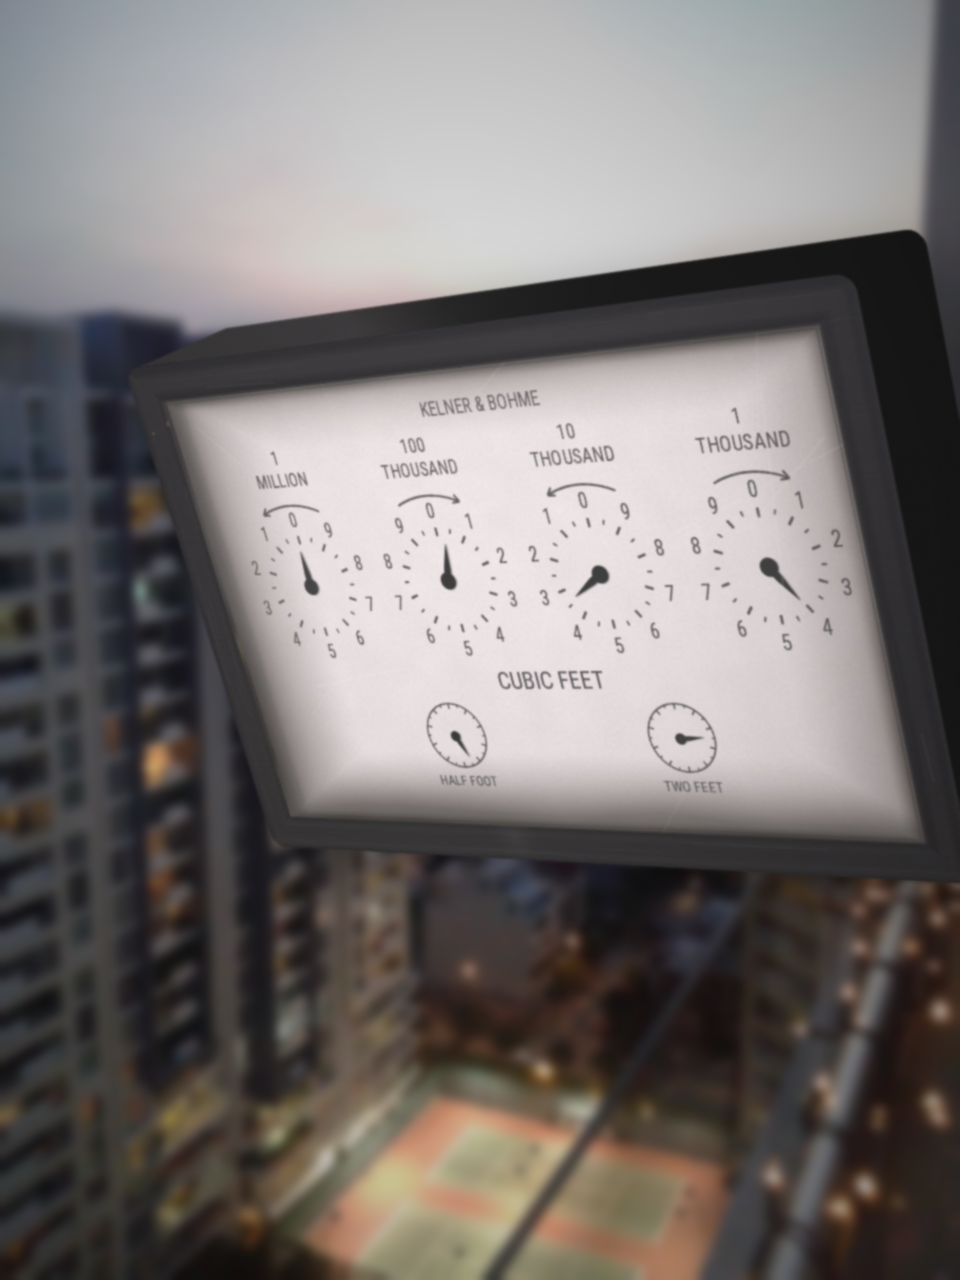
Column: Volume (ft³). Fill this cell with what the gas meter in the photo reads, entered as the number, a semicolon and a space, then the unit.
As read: 3400; ft³
